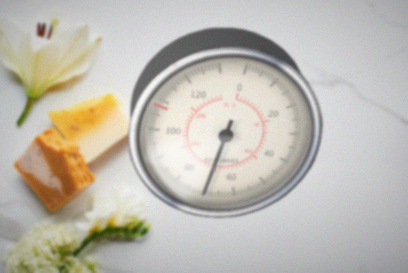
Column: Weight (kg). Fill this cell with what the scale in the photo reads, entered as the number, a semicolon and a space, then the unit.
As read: 70; kg
